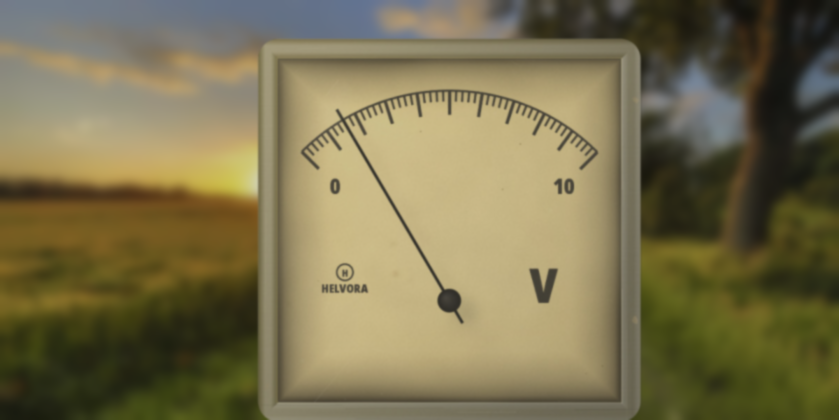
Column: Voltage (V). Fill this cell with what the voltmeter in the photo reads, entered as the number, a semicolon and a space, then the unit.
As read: 1.6; V
